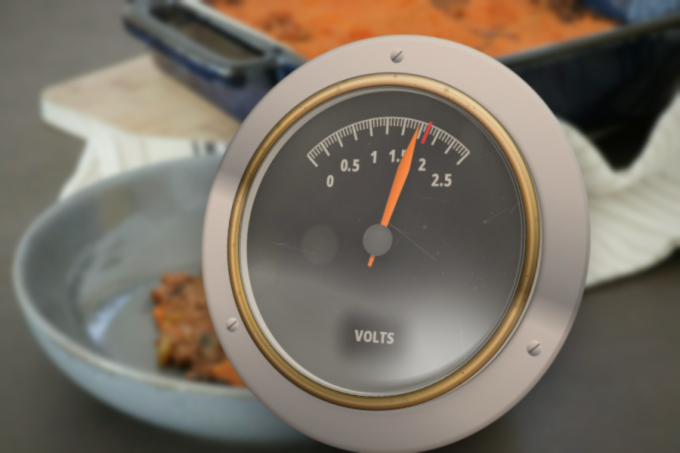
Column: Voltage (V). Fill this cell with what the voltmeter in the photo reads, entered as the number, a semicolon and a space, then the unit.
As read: 1.75; V
